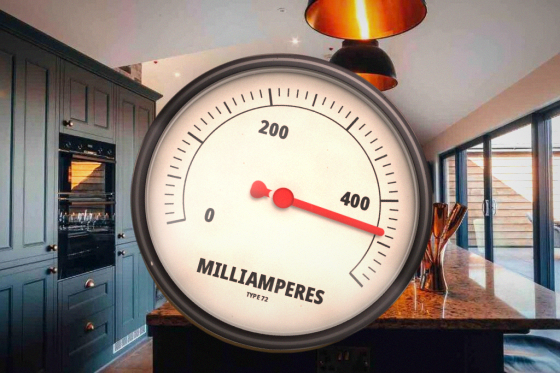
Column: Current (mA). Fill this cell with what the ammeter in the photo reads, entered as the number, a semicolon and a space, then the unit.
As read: 440; mA
